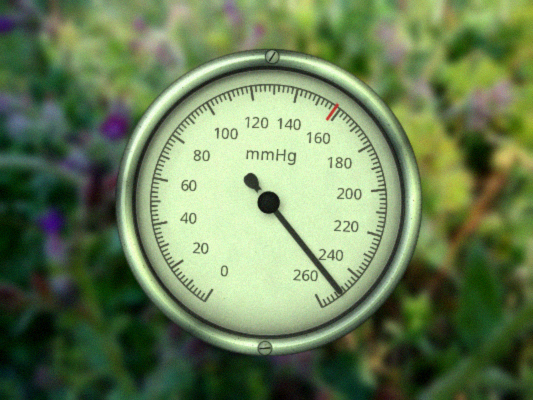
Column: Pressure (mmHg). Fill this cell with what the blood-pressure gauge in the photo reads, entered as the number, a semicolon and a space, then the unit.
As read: 250; mmHg
